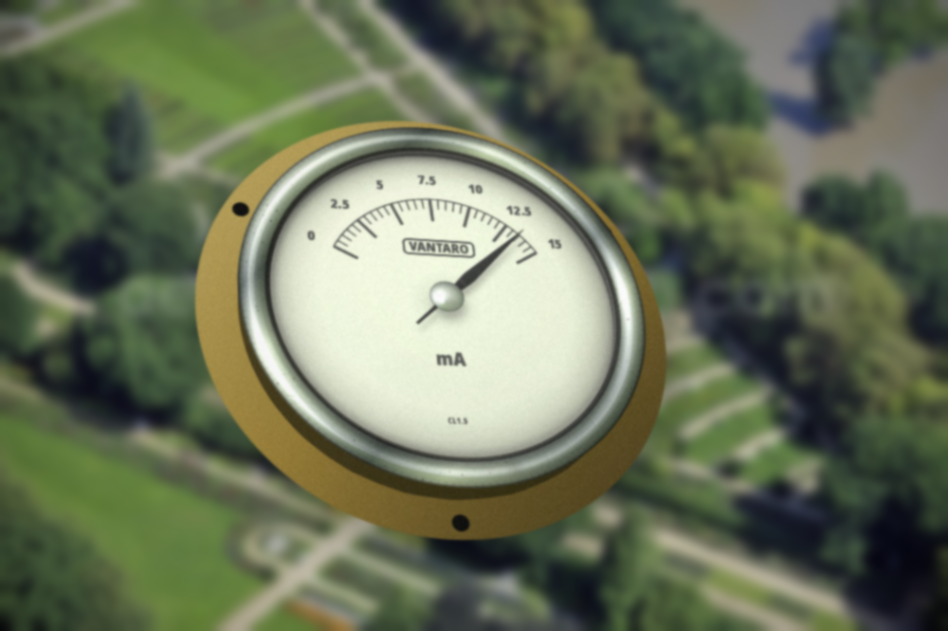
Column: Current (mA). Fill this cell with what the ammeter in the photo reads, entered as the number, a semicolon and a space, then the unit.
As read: 13.5; mA
